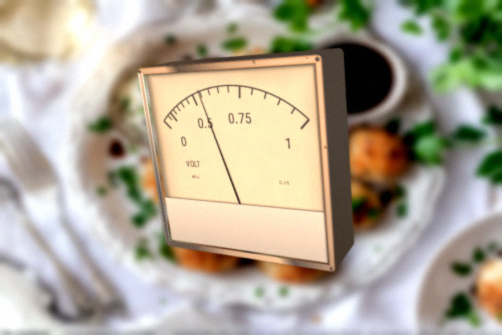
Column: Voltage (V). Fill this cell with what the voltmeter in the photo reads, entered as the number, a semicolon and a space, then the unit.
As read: 0.55; V
